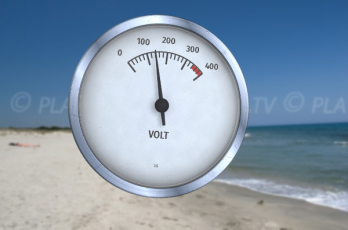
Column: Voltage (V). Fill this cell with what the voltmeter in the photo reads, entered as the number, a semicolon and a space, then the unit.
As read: 140; V
